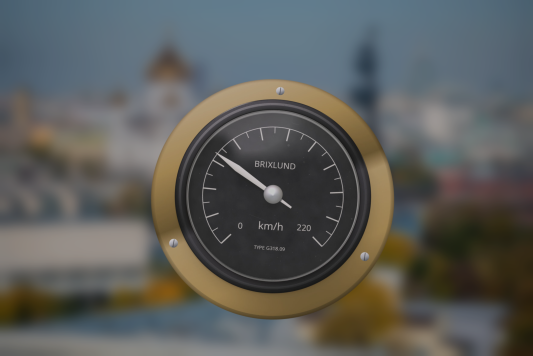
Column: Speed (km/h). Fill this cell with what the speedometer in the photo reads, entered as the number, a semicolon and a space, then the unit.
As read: 65; km/h
